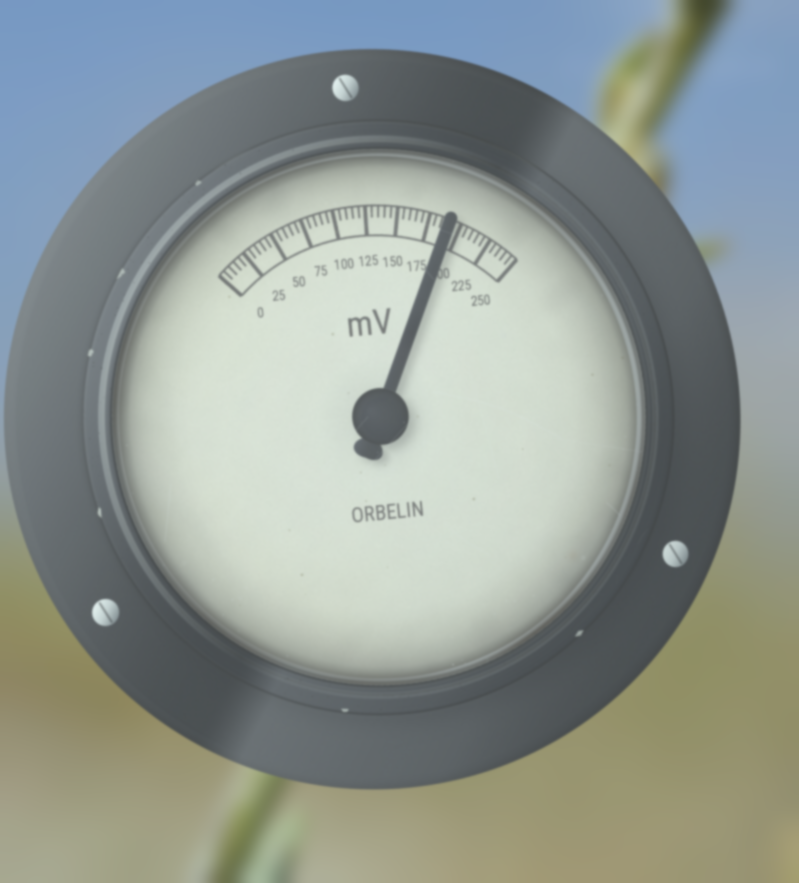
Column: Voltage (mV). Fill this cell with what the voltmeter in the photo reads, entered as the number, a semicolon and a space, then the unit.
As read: 190; mV
